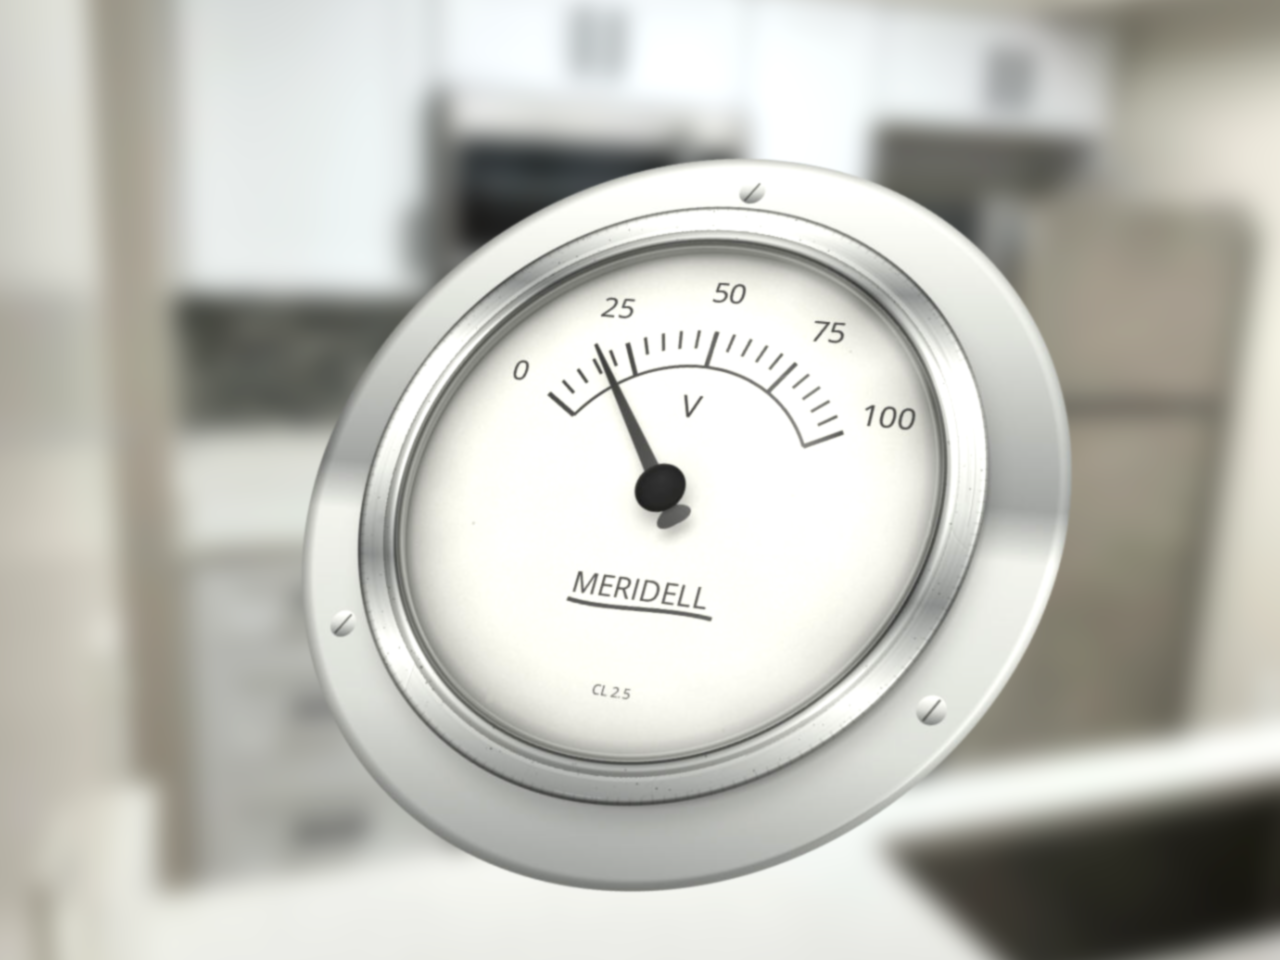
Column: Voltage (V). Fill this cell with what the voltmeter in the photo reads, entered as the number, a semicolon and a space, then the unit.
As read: 17.5; V
